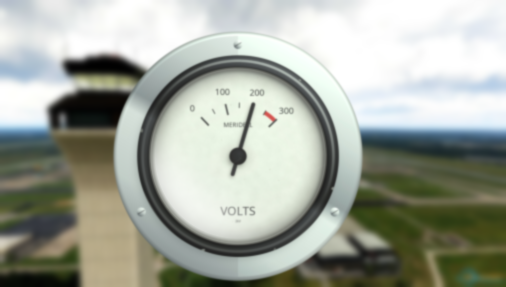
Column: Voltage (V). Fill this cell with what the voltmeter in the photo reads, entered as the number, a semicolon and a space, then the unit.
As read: 200; V
